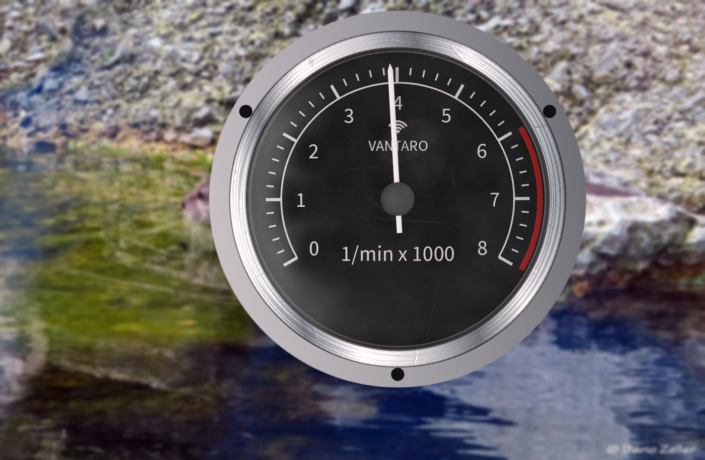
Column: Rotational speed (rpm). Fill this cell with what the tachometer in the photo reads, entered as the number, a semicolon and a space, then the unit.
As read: 3900; rpm
